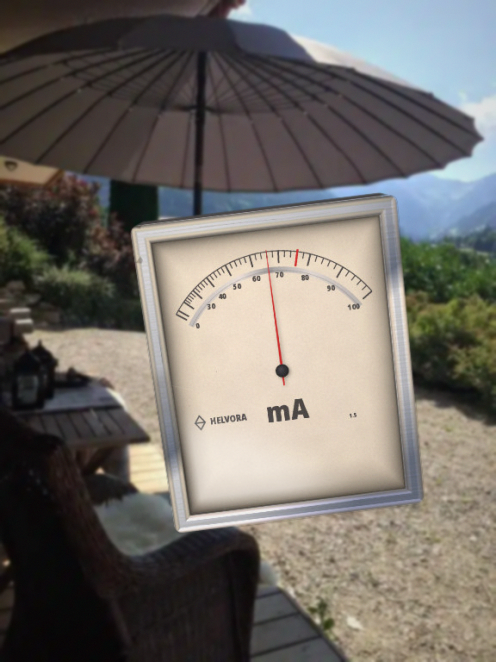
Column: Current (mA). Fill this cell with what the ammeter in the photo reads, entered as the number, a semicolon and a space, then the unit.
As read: 66; mA
